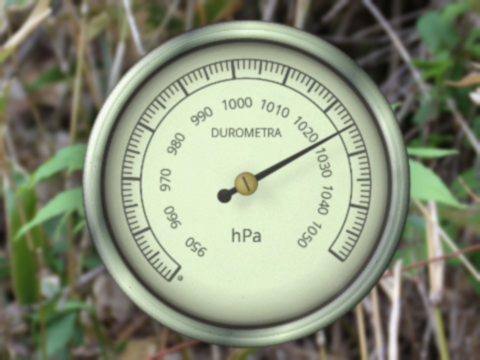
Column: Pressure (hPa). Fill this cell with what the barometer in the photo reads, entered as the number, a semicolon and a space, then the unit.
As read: 1025; hPa
